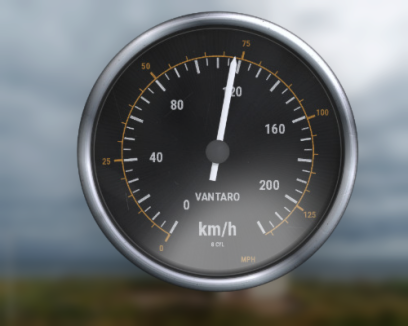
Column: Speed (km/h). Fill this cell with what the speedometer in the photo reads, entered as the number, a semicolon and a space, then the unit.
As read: 117.5; km/h
